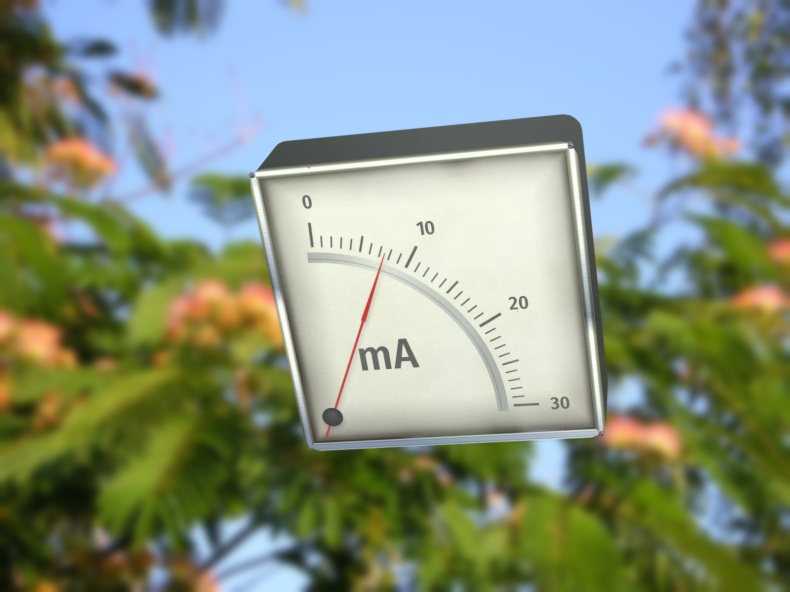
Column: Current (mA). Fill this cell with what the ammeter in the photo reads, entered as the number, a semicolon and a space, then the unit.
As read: 7.5; mA
